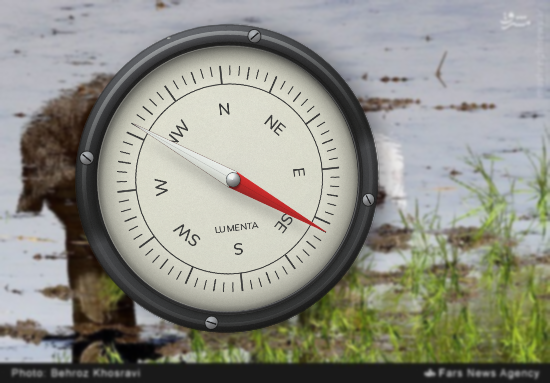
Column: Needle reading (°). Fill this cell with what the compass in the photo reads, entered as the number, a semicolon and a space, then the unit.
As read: 125; °
